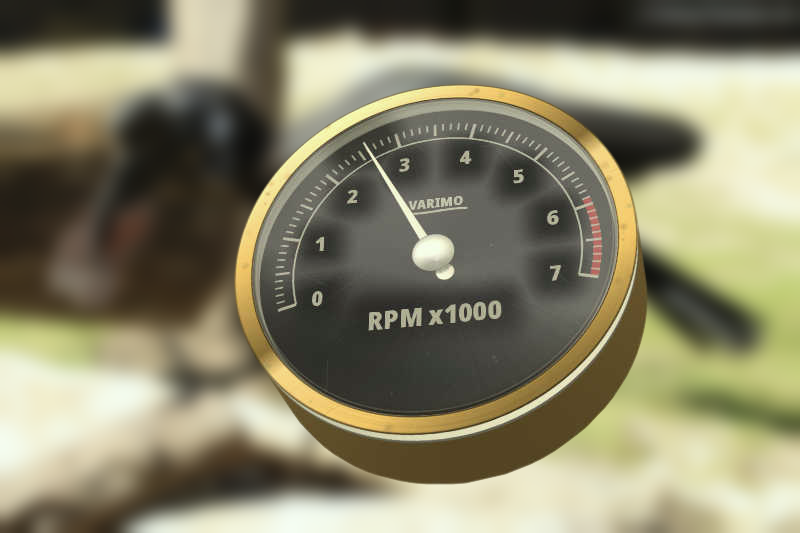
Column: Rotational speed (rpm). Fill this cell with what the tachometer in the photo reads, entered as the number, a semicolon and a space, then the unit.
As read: 2600; rpm
